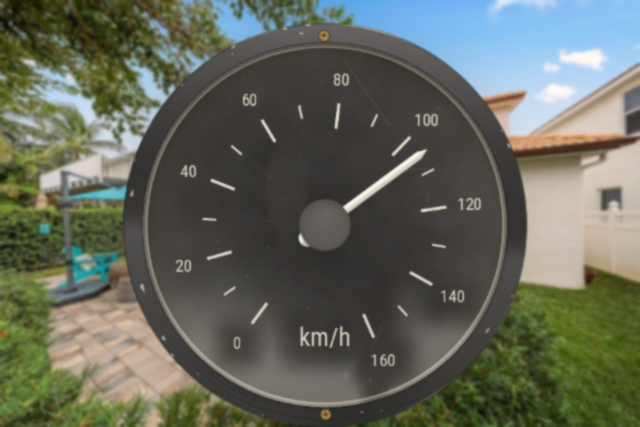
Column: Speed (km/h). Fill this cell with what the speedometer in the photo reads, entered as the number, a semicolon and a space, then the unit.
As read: 105; km/h
